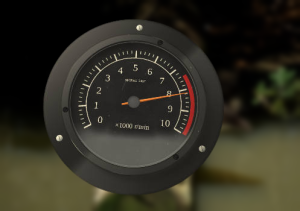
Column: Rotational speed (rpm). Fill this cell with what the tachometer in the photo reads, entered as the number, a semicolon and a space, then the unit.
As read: 8200; rpm
